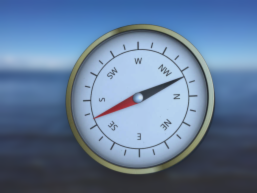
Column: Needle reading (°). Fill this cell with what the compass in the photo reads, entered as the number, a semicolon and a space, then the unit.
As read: 157.5; °
